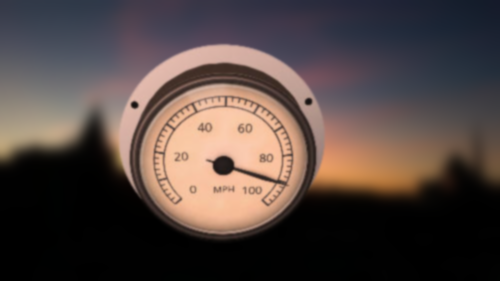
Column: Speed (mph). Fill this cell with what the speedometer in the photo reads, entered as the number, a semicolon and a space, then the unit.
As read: 90; mph
